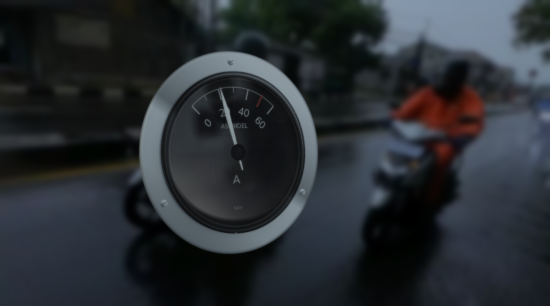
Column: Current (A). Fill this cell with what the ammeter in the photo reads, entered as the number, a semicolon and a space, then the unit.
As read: 20; A
